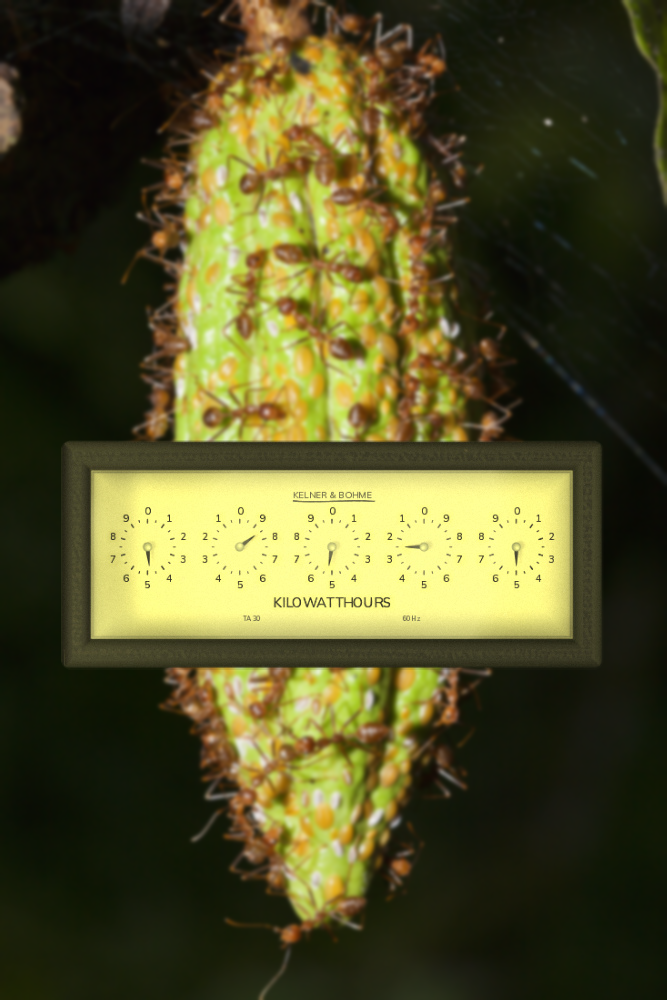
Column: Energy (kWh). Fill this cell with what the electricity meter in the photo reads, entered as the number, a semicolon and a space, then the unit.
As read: 48525; kWh
